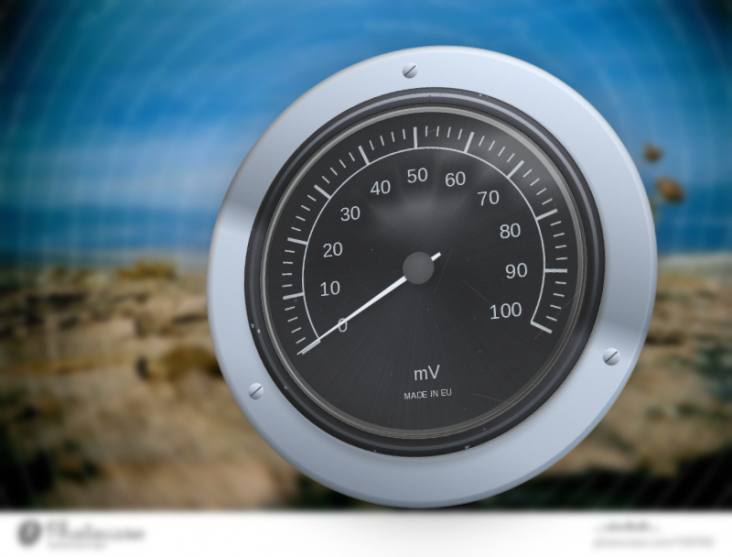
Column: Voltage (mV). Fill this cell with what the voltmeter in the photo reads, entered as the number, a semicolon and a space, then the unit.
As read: 0; mV
